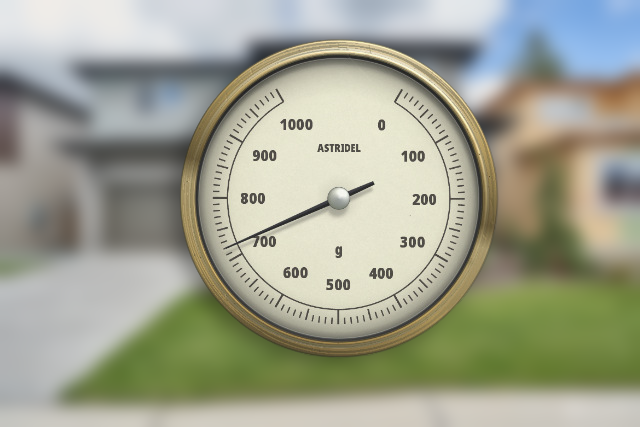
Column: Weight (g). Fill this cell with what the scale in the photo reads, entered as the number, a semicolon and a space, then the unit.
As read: 720; g
